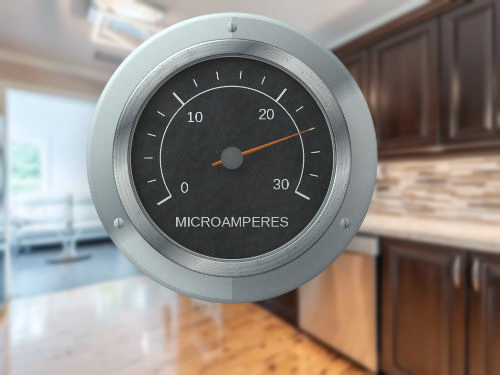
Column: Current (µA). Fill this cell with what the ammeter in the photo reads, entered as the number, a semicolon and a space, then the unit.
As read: 24; µA
